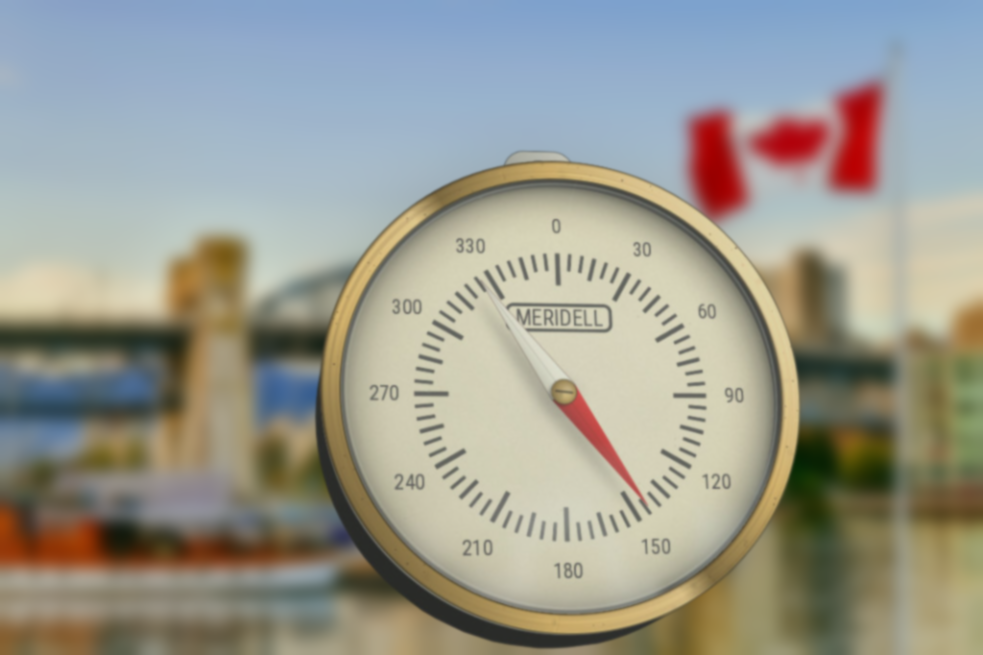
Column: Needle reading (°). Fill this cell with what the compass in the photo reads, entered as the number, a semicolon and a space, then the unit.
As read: 145; °
